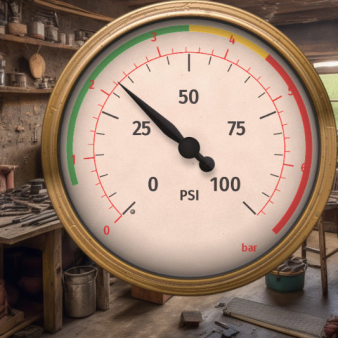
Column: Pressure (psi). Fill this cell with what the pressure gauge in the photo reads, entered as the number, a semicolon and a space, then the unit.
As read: 32.5; psi
